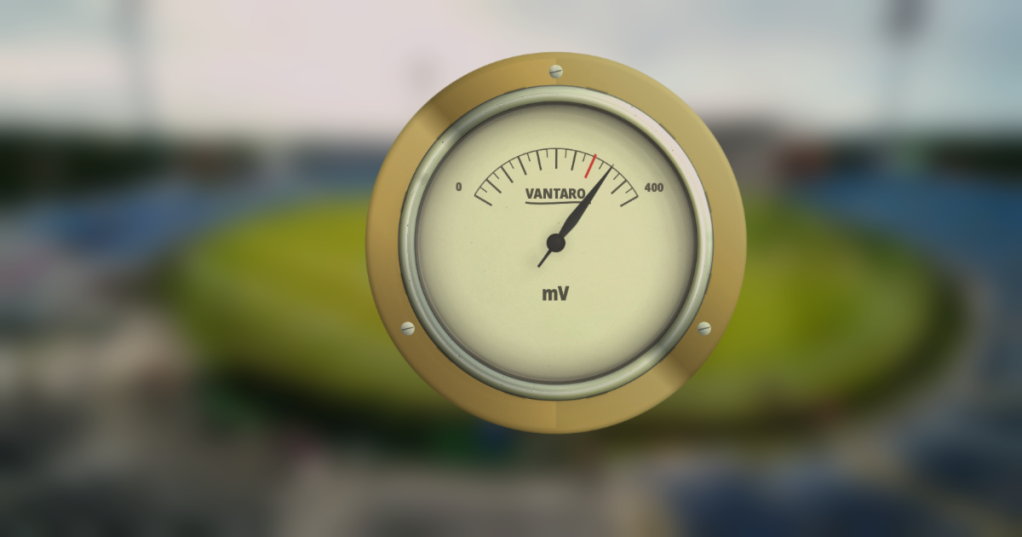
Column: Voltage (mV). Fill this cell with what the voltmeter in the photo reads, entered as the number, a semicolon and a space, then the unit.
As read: 320; mV
